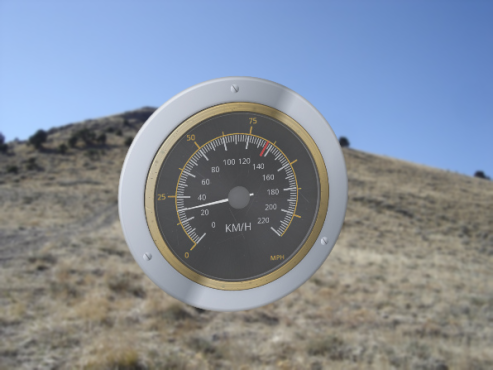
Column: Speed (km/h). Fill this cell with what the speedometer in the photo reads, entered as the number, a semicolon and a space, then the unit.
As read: 30; km/h
